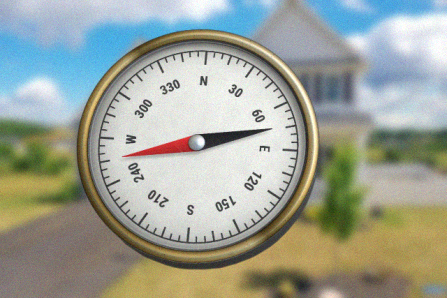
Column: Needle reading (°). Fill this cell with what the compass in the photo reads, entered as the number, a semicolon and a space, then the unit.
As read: 255; °
